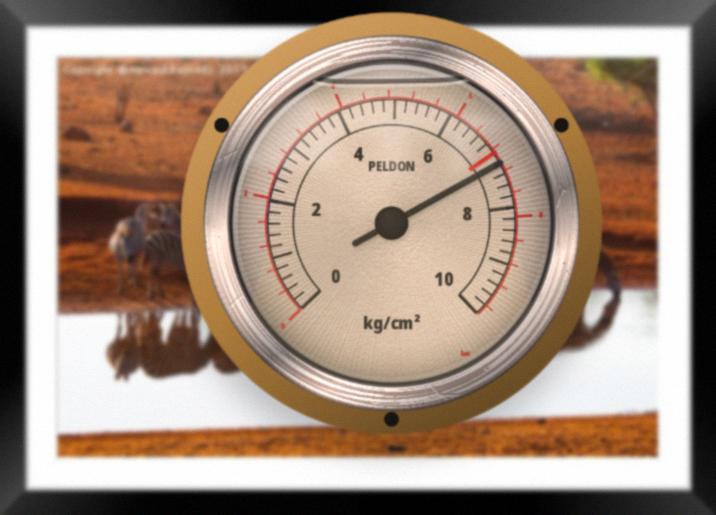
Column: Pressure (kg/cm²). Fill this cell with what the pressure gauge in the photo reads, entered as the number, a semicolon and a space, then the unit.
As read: 7.2; kg/cm²
